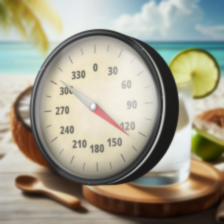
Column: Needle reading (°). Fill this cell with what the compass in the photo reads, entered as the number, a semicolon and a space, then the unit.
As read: 127.5; °
